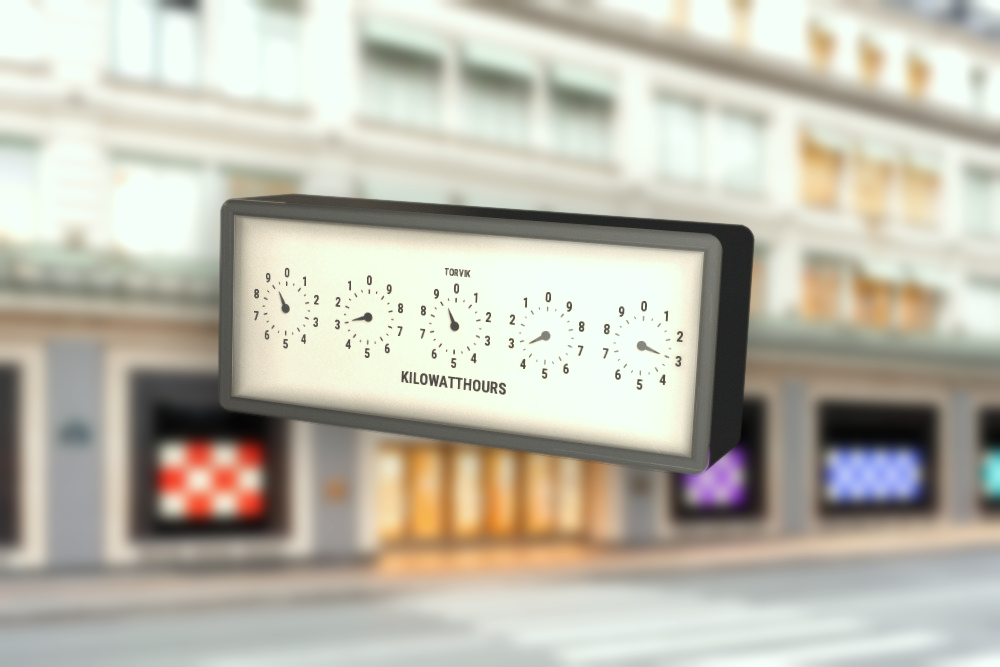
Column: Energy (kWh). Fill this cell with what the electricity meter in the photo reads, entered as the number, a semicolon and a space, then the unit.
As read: 92933; kWh
